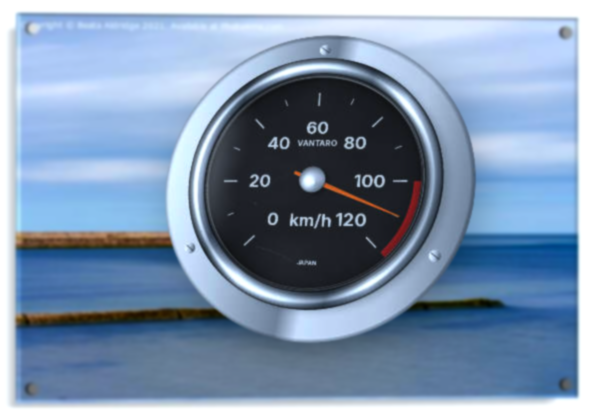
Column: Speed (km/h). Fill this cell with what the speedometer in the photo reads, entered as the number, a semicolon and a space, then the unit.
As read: 110; km/h
